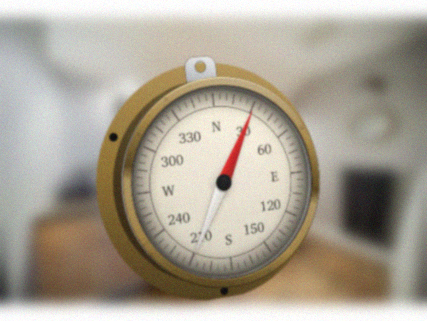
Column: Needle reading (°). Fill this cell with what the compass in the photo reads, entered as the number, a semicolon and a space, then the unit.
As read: 30; °
